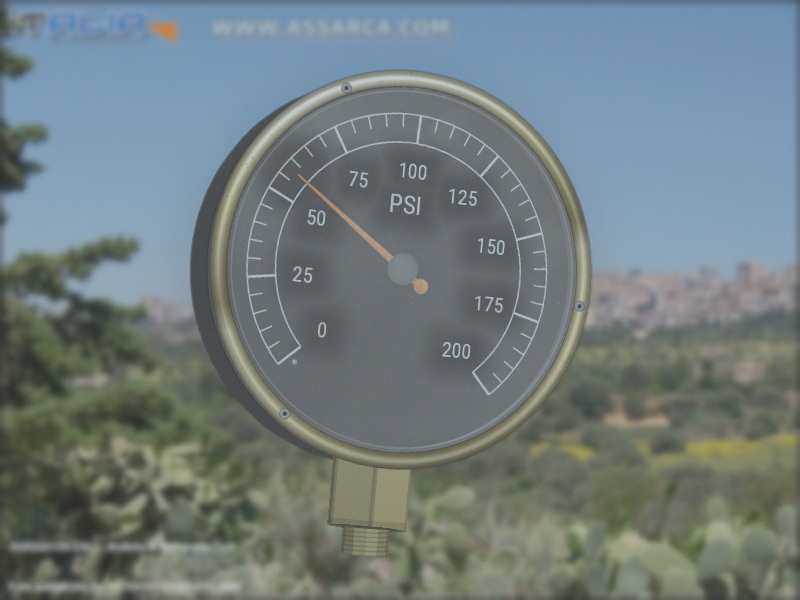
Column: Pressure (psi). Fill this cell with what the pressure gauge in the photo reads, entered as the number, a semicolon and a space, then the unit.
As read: 57.5; psi
